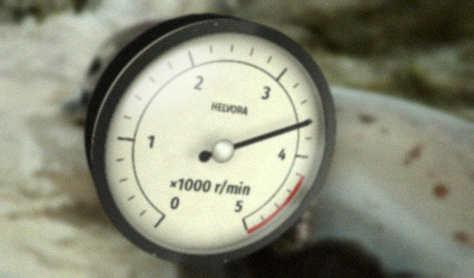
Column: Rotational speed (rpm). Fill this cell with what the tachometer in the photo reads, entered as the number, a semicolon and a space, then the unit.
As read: 3600; rpm
